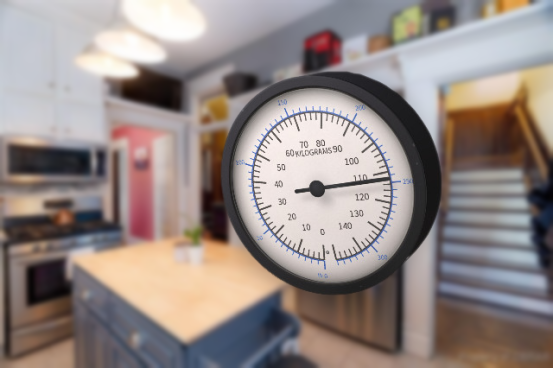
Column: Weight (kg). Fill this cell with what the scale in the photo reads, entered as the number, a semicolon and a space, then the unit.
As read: 112; kg
